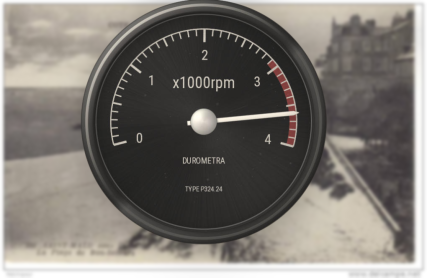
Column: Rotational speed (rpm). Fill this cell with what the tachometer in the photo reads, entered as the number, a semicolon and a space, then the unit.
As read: 3600; rpm
